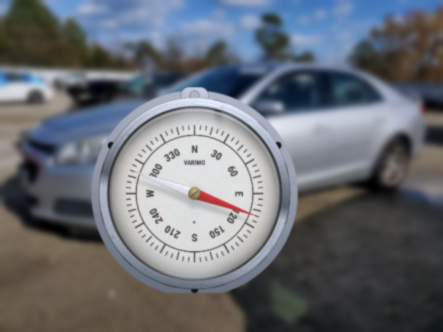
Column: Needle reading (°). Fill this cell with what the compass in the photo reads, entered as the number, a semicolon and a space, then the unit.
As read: 110; °
